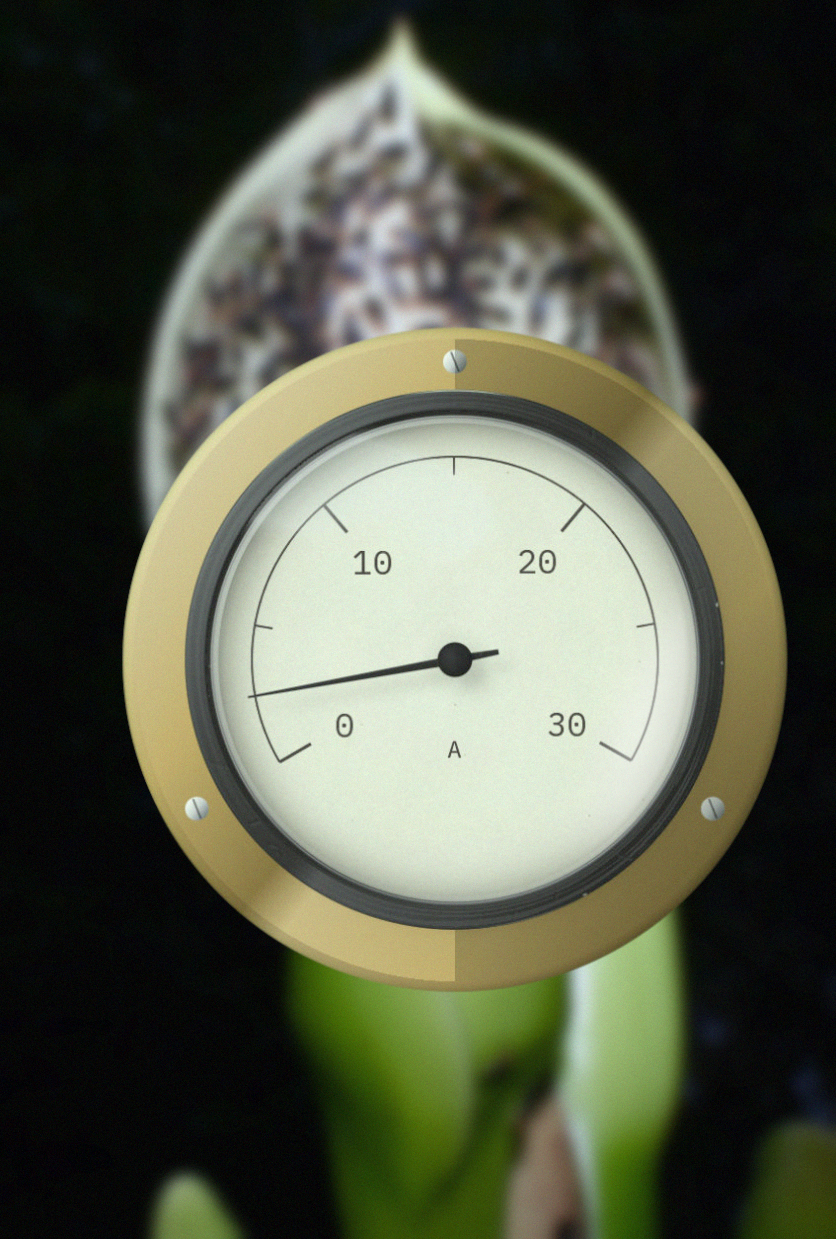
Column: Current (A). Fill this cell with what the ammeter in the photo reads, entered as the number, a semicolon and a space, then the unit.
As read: 2.5; A
